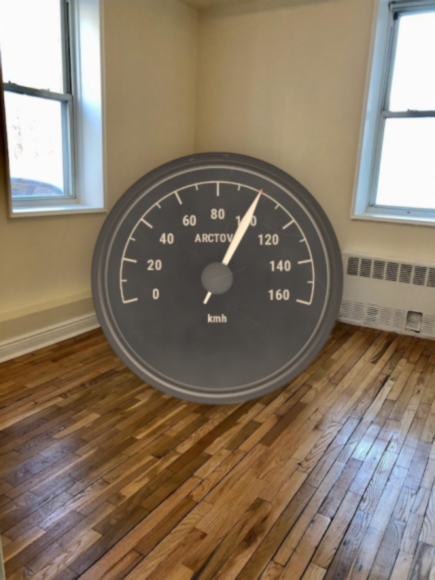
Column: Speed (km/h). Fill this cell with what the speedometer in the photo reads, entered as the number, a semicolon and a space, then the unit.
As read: 100; km/h
